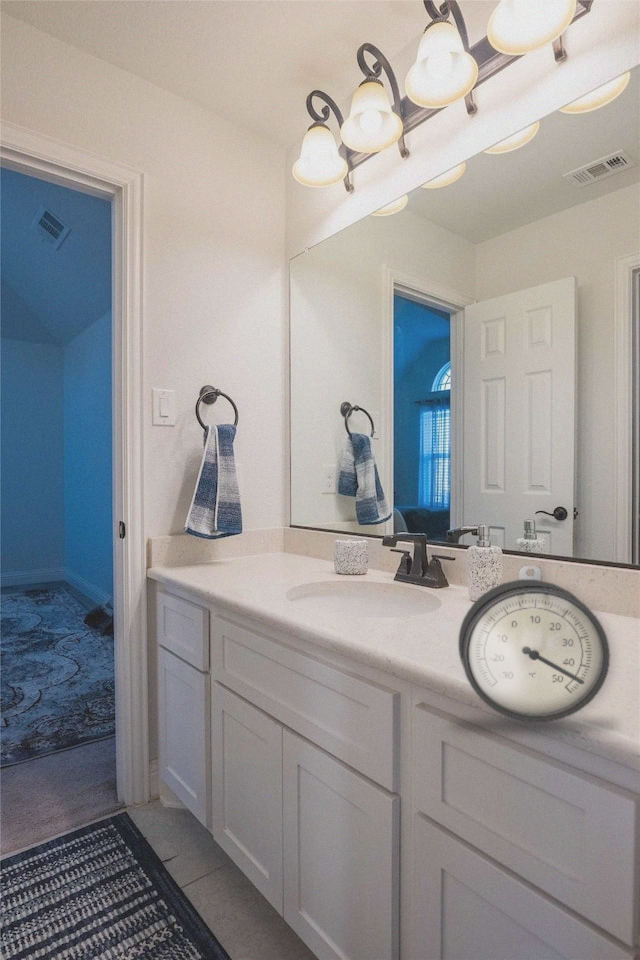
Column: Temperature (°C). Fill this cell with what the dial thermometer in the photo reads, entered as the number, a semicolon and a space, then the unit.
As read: 45; °C
